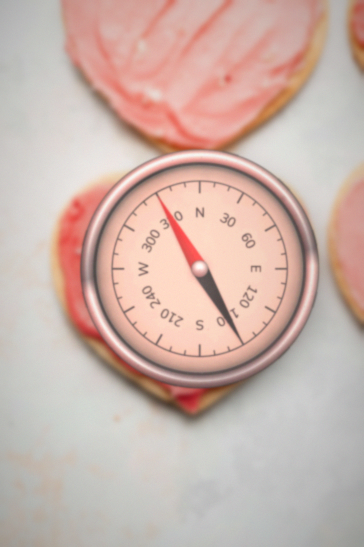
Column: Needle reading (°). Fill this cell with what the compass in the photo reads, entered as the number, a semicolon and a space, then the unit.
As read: 330; °
